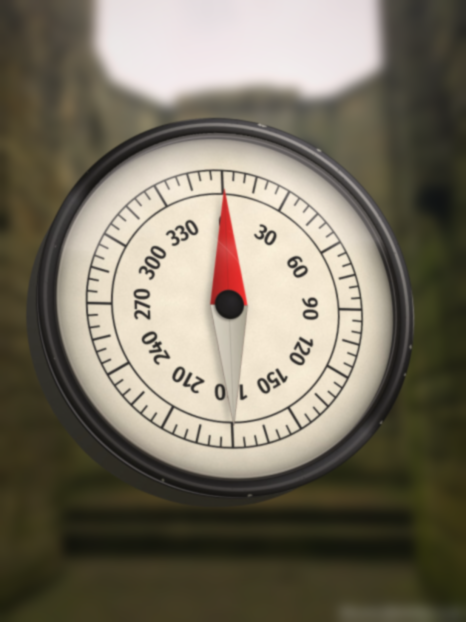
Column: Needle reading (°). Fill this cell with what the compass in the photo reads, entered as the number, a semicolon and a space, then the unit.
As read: 0; °
